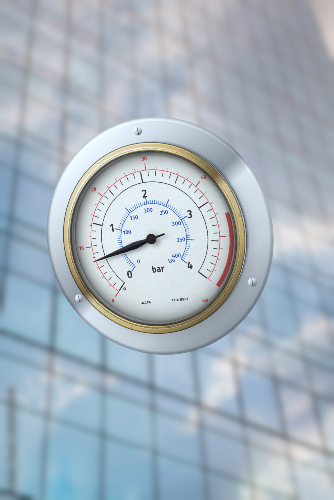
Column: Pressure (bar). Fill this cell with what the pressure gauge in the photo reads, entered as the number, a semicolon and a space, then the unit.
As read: 0.5; bar
